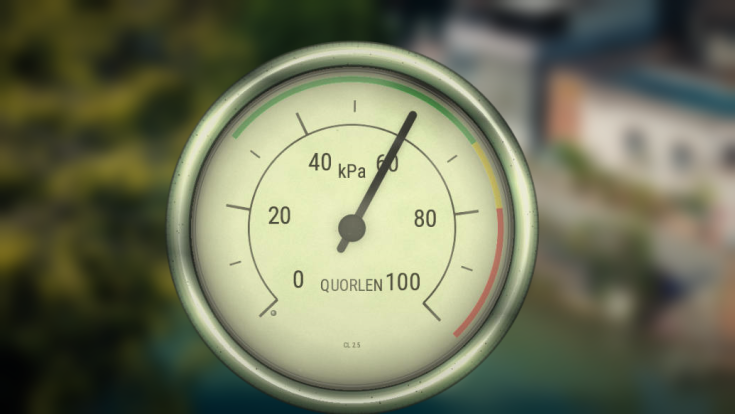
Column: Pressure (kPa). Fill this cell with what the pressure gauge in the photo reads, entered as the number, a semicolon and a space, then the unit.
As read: 60; kPa
